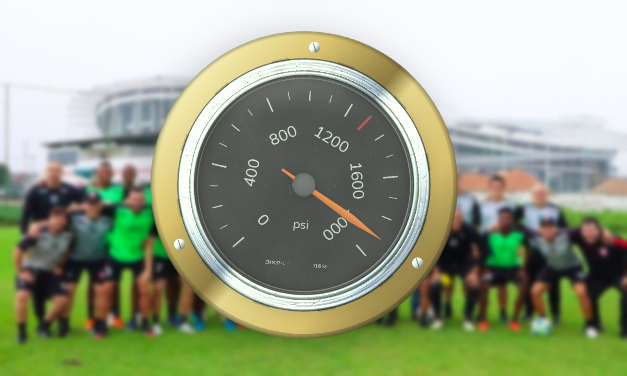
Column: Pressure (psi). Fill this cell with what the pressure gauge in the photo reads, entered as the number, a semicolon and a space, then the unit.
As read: 1900; psi
